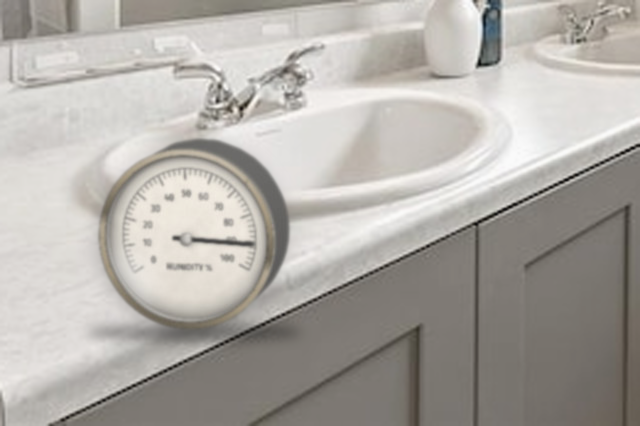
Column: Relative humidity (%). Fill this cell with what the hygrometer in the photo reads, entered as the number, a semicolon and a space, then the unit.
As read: 90; %
